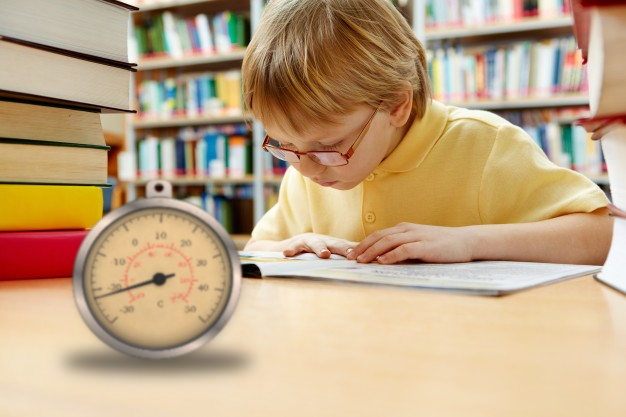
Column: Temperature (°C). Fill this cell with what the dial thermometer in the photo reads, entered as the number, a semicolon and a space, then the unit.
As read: -22; °C
